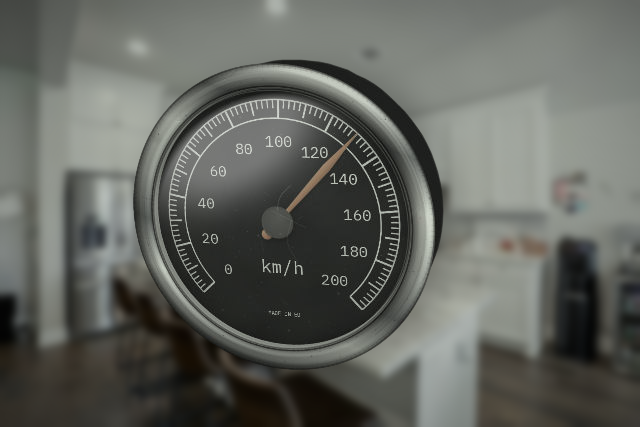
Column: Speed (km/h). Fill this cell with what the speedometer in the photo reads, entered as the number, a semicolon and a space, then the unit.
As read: 130; km/h
